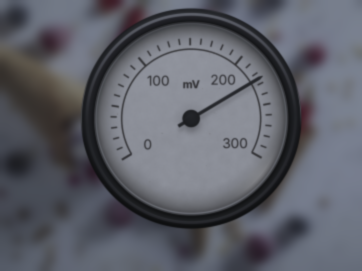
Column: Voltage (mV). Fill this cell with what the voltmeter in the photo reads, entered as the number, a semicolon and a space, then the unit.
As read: 225; mV
